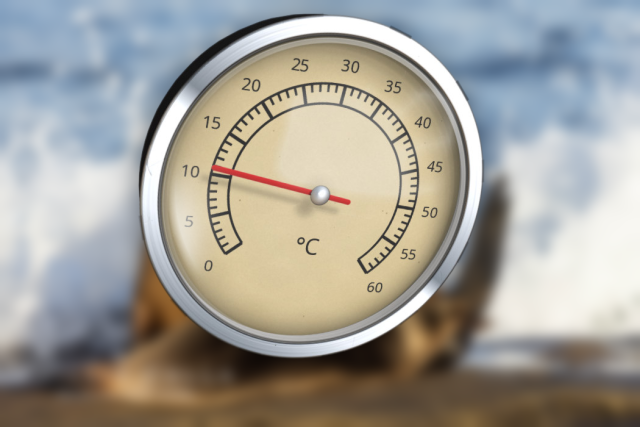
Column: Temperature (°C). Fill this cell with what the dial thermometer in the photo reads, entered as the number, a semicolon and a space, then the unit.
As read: 11; °C
